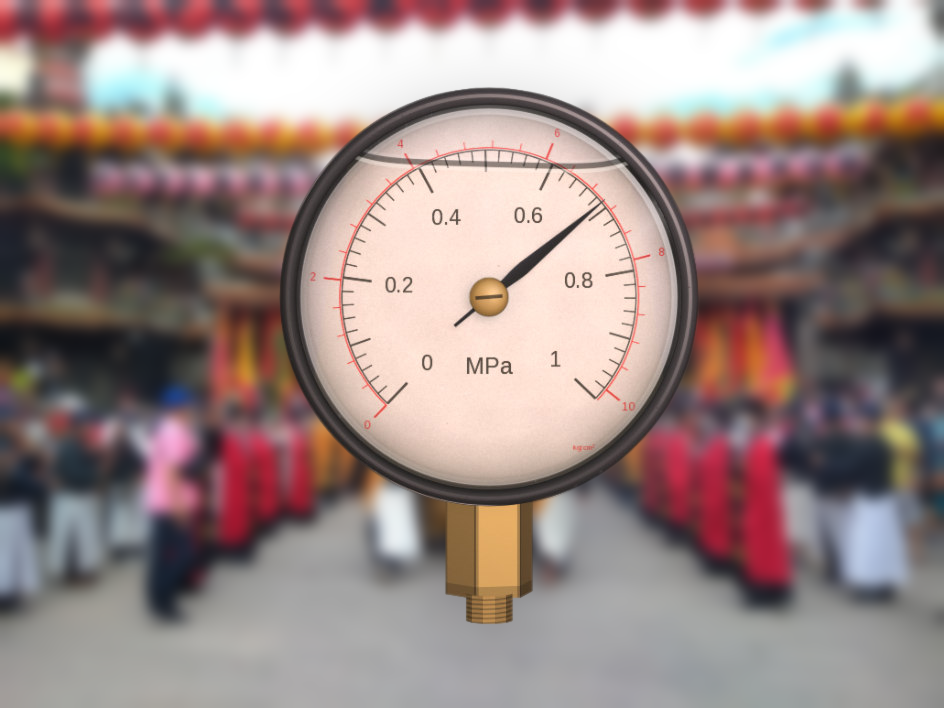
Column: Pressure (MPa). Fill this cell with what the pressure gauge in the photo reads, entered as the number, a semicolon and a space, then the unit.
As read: 0.69; MPa
